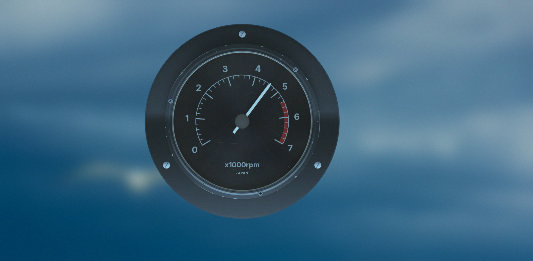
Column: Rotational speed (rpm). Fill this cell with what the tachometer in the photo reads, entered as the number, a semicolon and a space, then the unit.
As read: 4600; rpm
